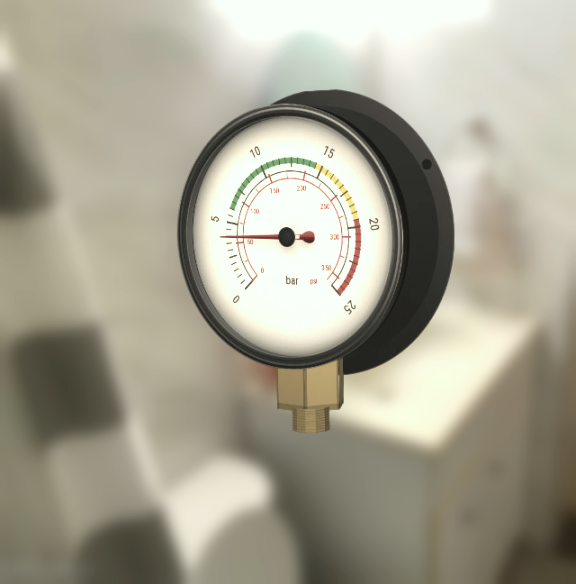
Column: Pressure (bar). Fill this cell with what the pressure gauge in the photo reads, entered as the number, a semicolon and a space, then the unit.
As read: 4; bar
